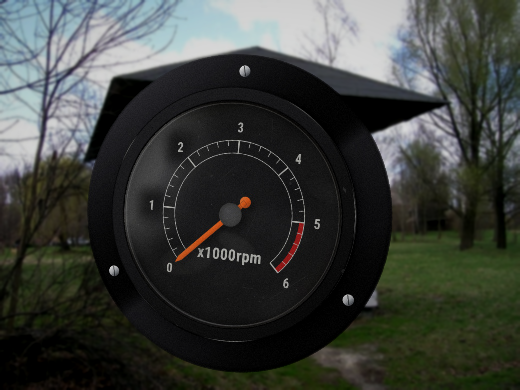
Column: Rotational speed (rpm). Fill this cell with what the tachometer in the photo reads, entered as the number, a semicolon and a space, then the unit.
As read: 0; rpm
